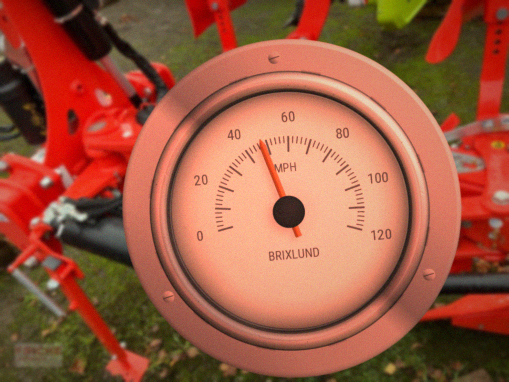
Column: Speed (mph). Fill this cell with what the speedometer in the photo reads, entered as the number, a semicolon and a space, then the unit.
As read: 48; mph
